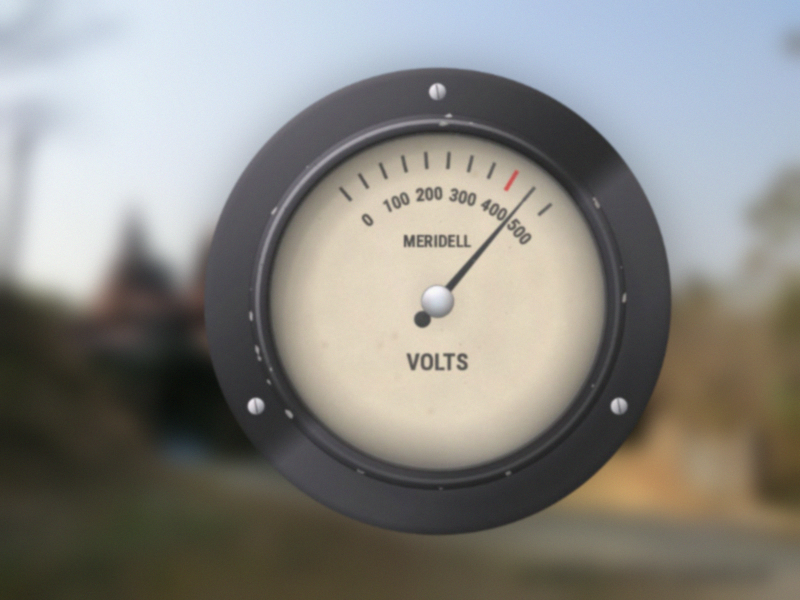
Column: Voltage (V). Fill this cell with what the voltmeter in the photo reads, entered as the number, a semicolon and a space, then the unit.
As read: 450; V
